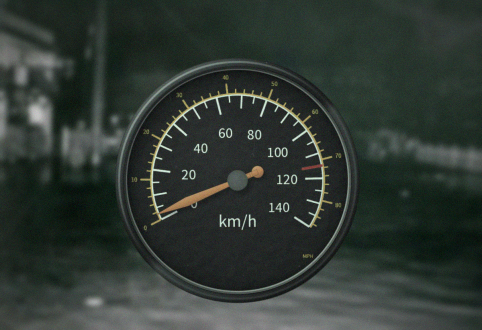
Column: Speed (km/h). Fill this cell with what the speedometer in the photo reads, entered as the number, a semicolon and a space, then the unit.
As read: 2.5; km/h
